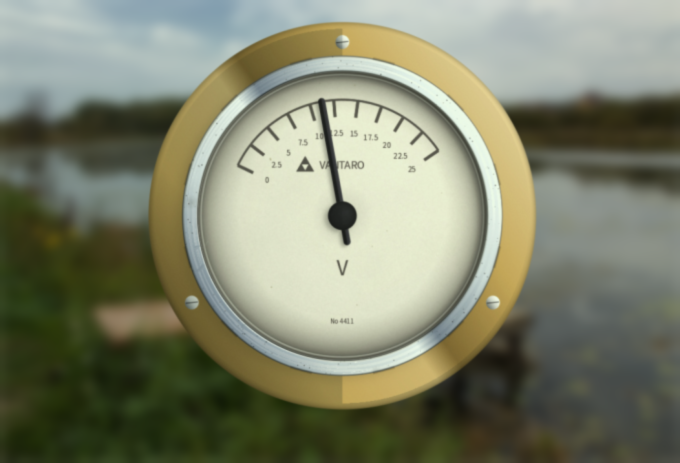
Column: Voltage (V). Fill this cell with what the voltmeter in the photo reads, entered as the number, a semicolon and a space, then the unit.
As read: 11.25; V
